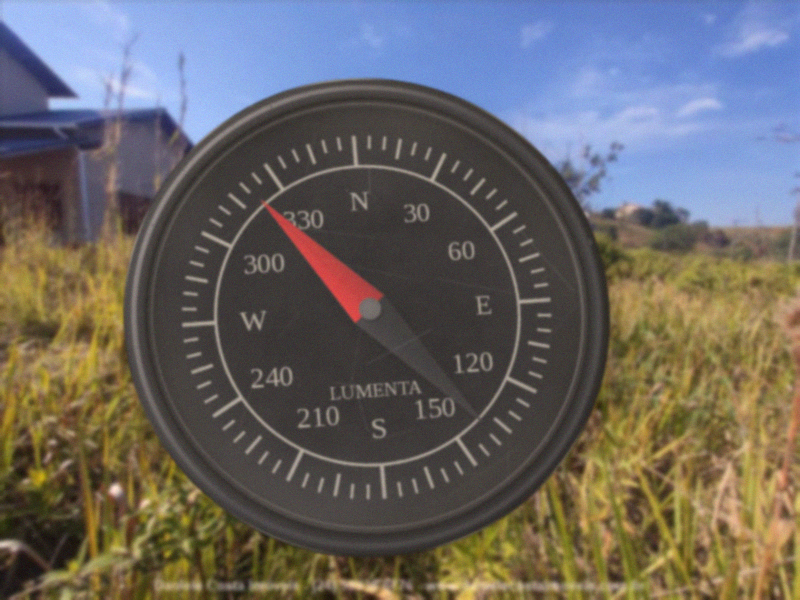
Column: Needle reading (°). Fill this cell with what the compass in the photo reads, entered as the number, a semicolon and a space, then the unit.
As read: 320; °
